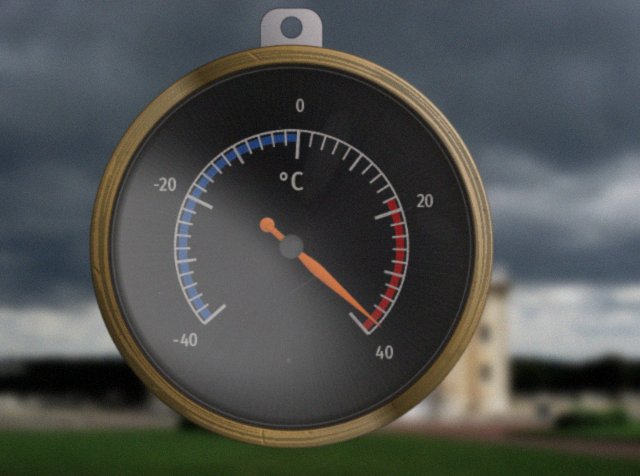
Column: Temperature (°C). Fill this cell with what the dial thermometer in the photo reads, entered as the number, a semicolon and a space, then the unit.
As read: 38; °C
